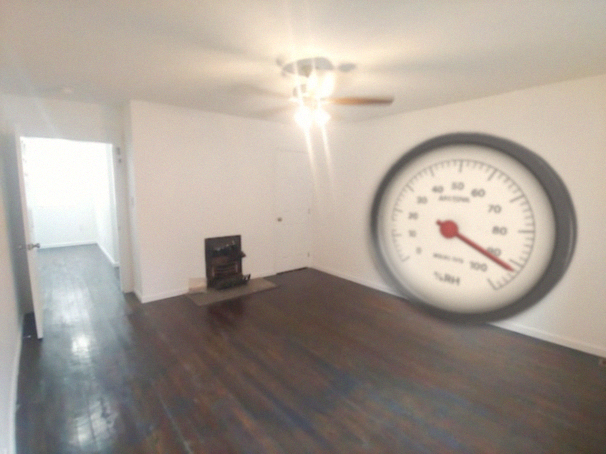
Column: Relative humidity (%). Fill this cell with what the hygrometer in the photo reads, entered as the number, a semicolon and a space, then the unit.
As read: 92; %
